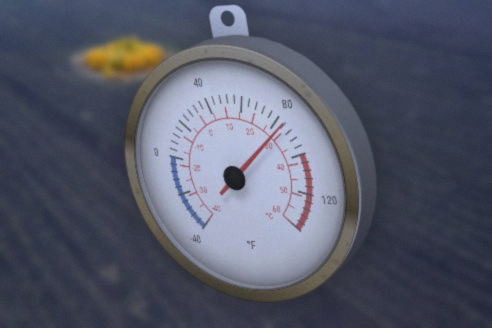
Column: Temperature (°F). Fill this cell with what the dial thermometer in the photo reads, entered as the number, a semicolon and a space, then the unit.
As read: 84; °F
